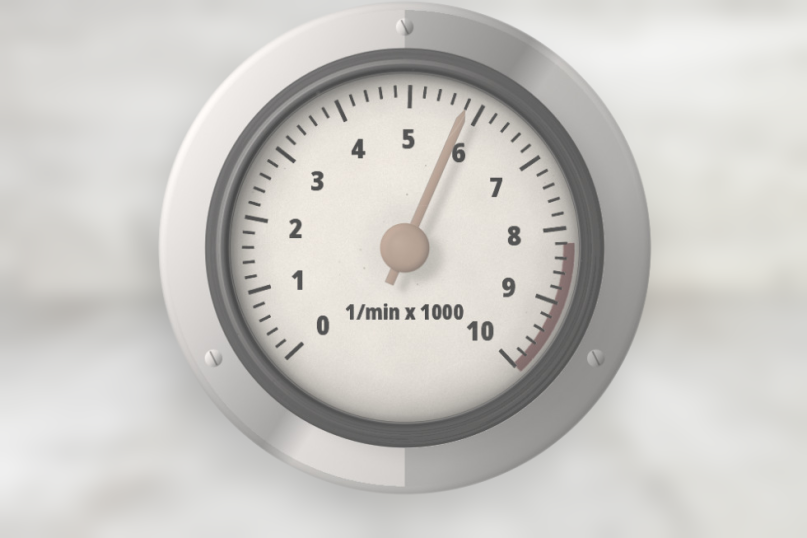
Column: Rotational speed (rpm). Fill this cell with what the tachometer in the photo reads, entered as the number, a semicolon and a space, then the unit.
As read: 5800; rpm
